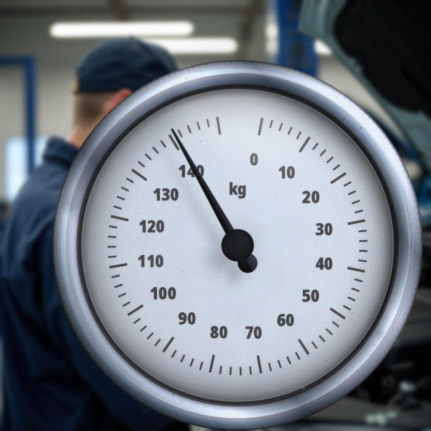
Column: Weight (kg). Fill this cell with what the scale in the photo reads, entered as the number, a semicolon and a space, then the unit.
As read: 141; kg
